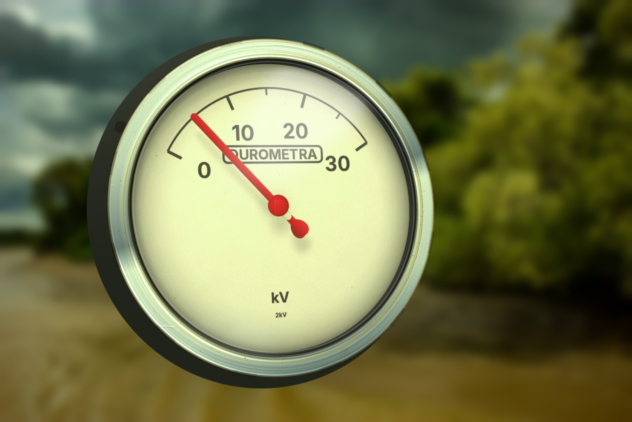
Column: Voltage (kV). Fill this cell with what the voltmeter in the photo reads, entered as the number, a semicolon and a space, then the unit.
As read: 5; kV
